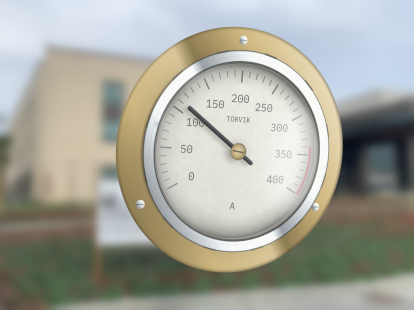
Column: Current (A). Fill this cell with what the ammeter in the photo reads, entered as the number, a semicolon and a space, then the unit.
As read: 110; A
